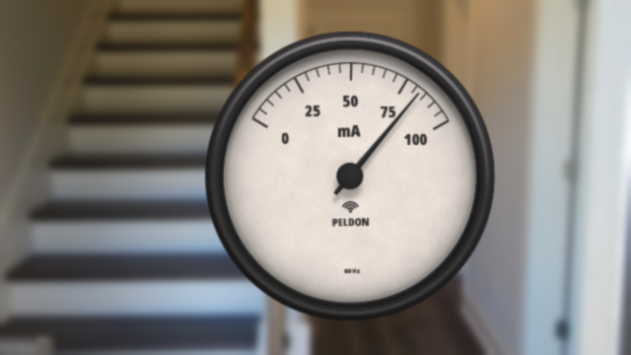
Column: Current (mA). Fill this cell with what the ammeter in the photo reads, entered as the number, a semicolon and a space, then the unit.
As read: 82.5; mA
